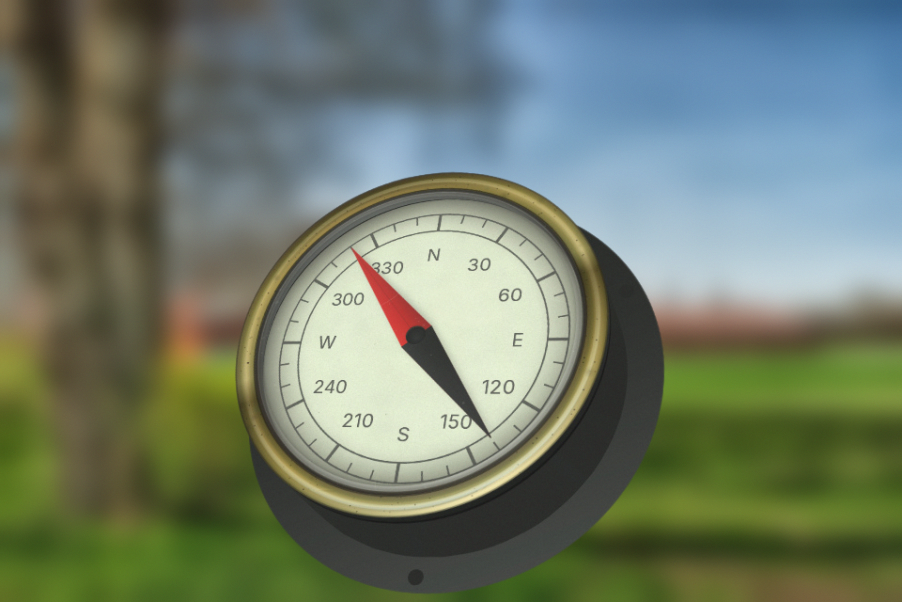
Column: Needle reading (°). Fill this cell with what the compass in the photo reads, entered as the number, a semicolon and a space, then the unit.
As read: 320; °
